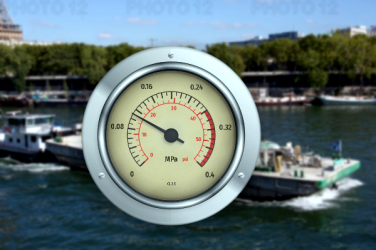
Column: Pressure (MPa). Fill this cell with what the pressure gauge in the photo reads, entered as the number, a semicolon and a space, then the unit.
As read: 0.11; MPa
